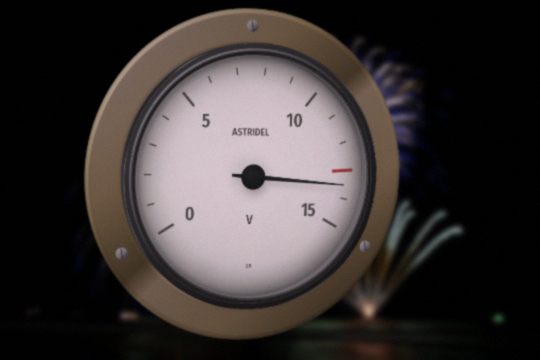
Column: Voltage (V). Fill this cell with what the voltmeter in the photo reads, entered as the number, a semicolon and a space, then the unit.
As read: 13.5; V
